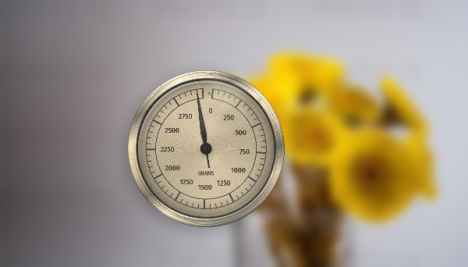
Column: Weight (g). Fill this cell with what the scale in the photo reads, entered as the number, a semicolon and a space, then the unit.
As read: 2950; g
